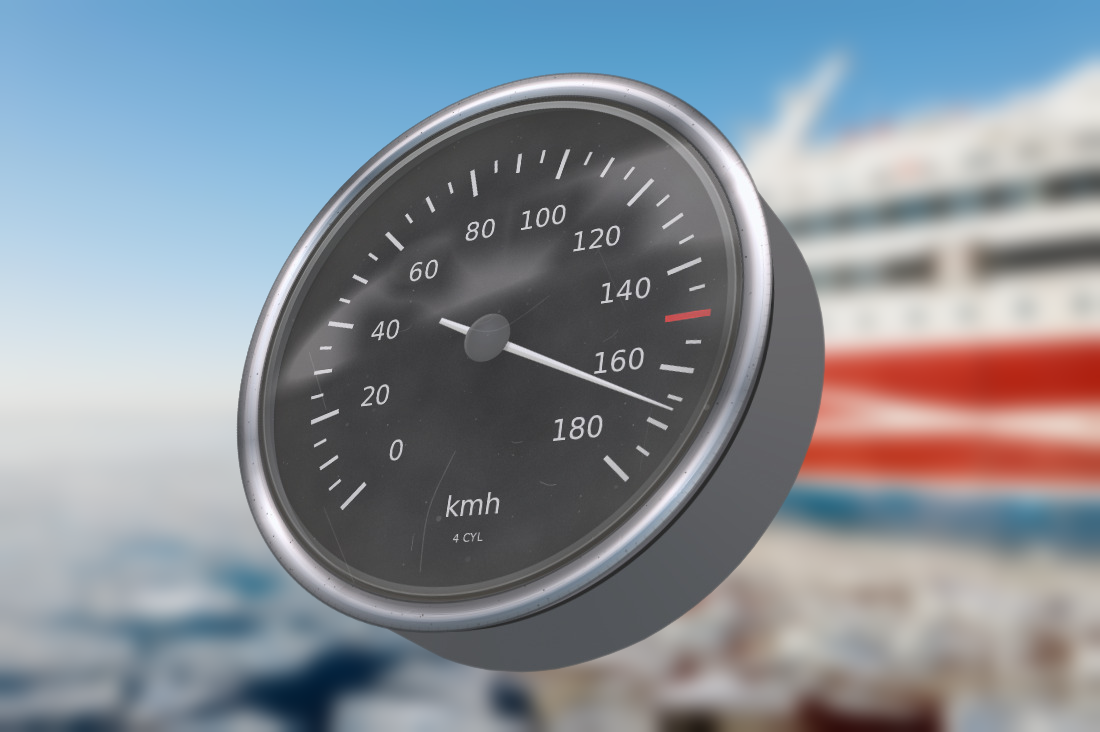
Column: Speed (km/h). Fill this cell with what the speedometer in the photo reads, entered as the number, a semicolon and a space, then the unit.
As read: 167.5; km/h
